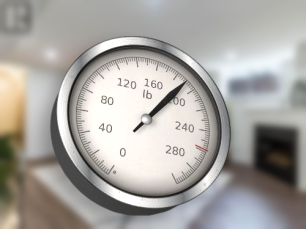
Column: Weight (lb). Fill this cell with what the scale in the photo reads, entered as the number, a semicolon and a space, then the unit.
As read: 190; lb
